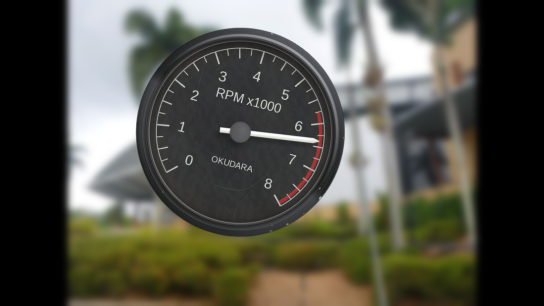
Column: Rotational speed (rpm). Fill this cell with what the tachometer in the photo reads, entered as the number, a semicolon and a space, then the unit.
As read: 6375; rpm
